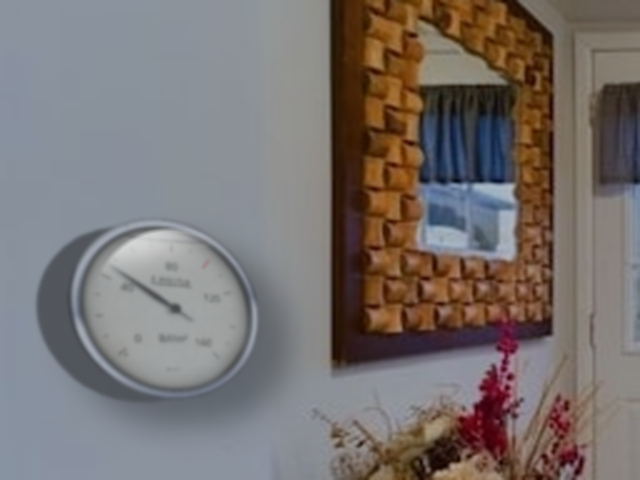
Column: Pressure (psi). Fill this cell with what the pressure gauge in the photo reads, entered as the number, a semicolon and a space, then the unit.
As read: 45; psi
